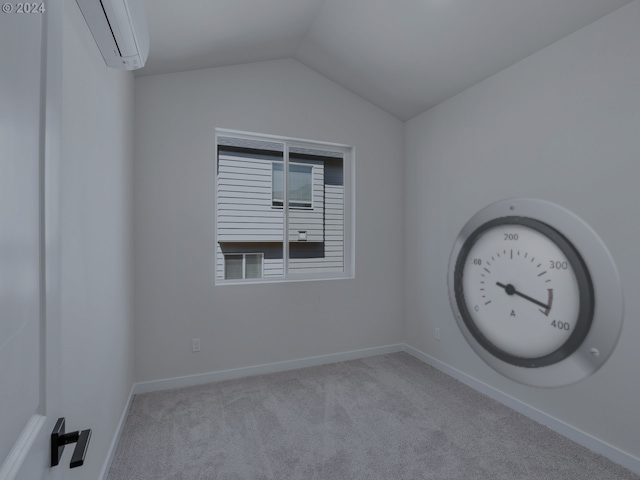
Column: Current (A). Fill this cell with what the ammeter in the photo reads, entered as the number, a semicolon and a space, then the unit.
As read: 380; A
